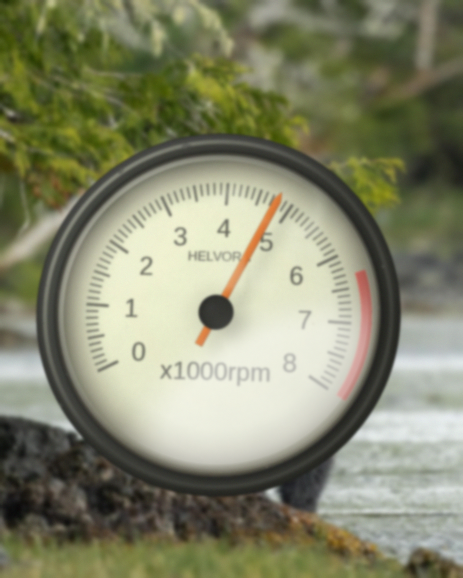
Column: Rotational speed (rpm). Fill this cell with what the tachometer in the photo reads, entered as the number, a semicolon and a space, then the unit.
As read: 4800; rpm
